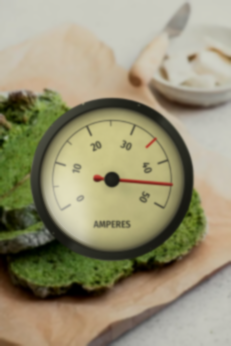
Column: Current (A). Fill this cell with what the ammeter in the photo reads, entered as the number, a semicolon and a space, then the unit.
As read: 45; A
